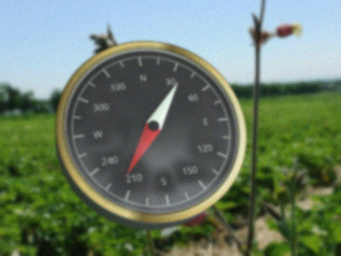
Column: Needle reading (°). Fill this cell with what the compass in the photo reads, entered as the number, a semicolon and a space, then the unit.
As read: 217.5; °
